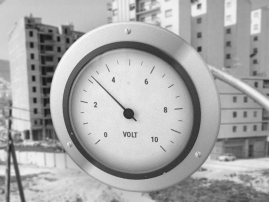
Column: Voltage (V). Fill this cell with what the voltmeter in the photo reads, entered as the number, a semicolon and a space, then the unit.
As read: 3.25; V
